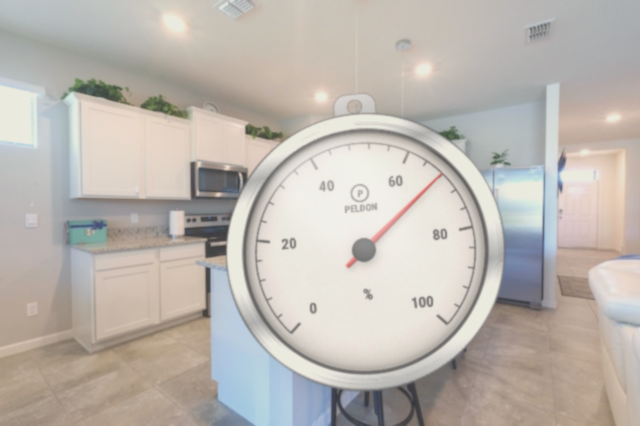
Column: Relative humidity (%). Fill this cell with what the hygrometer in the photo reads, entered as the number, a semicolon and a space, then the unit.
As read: 68; %
